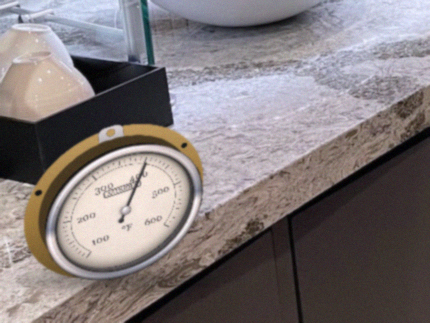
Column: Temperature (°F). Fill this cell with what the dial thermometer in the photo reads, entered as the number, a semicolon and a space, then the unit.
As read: 400; °F
